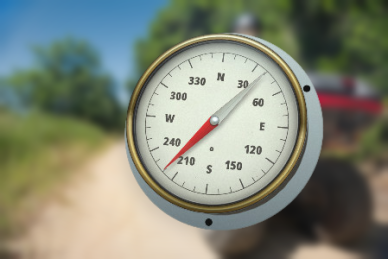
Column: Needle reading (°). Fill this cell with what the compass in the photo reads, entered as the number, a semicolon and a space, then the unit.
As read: 220; °
